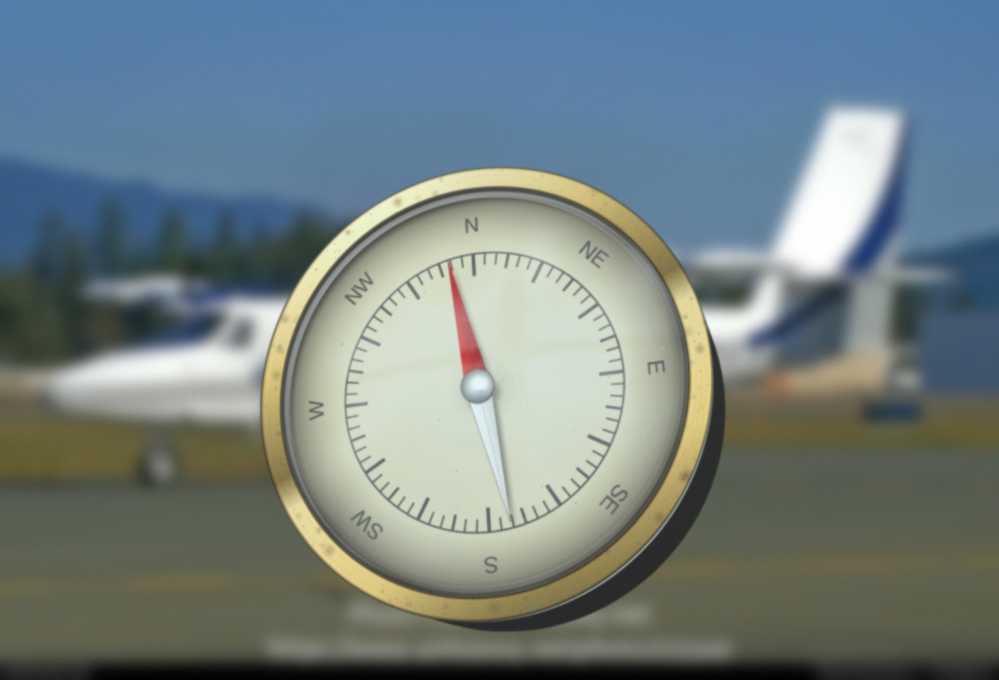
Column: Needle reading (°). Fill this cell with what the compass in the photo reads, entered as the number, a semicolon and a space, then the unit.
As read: 350; °
